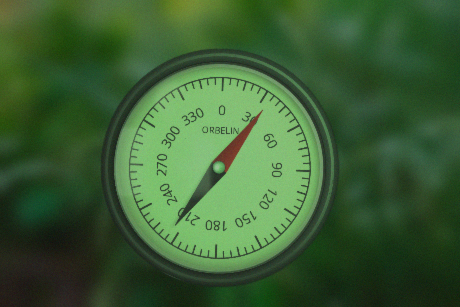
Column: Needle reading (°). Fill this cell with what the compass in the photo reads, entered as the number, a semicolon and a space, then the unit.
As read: 35; °
